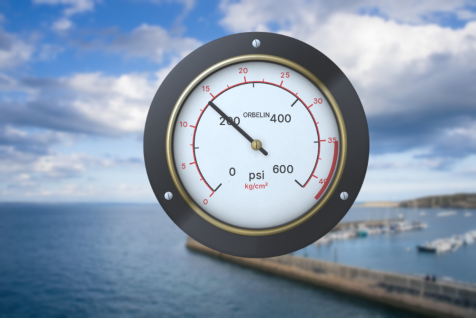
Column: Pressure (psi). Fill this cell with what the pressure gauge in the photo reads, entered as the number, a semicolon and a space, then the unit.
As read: 200; psi
